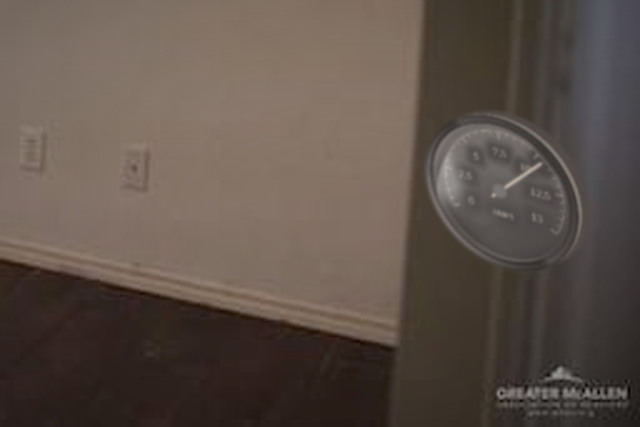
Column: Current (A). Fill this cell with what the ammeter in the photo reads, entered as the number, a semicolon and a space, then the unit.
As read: 10.5; A
